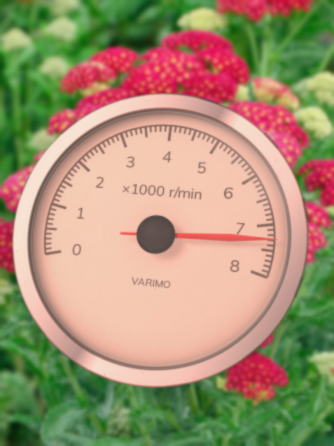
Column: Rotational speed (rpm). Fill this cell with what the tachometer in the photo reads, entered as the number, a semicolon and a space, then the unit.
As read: 7300; rpm
